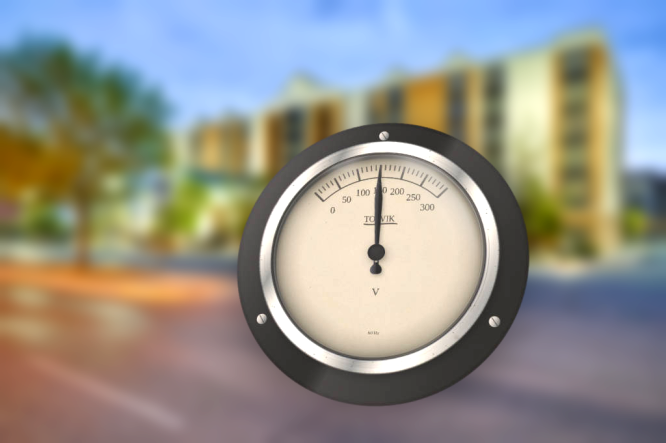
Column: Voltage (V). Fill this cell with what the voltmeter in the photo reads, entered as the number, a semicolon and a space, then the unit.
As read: 150; V
